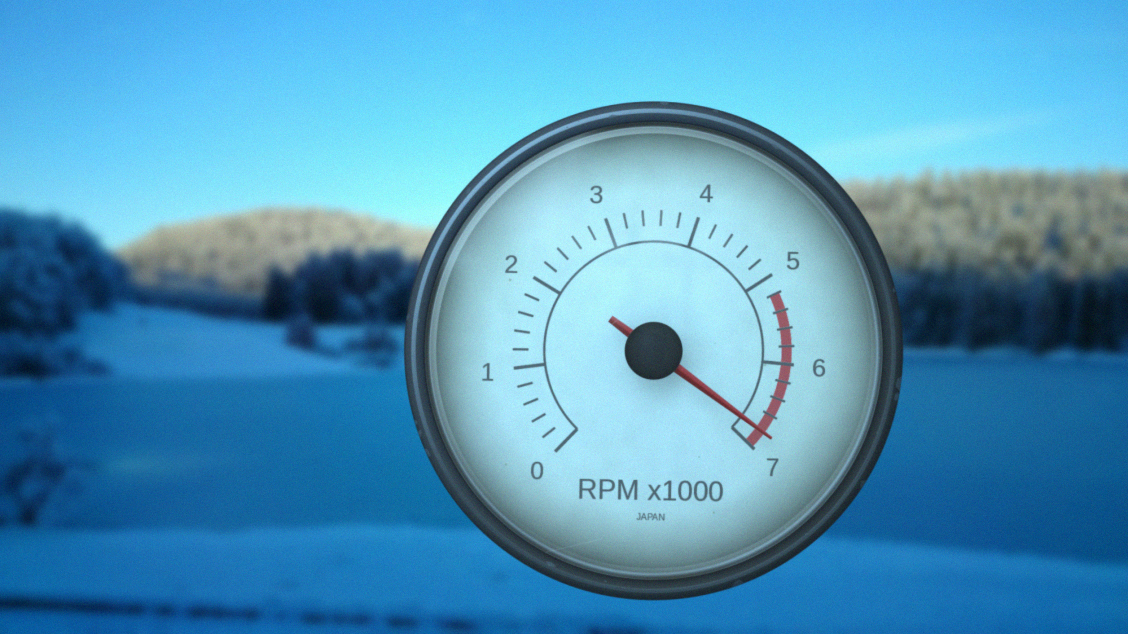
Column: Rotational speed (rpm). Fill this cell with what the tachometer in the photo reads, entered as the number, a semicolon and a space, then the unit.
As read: 6800; rpm
